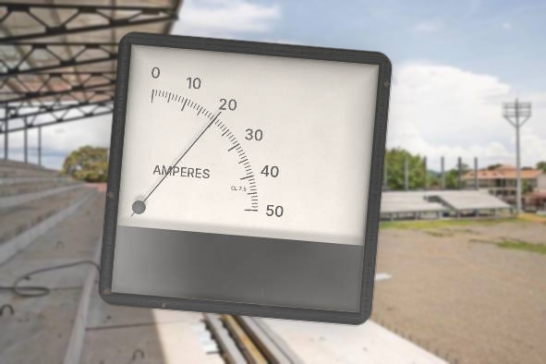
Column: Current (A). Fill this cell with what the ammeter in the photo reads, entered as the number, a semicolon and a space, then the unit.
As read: 20; A
